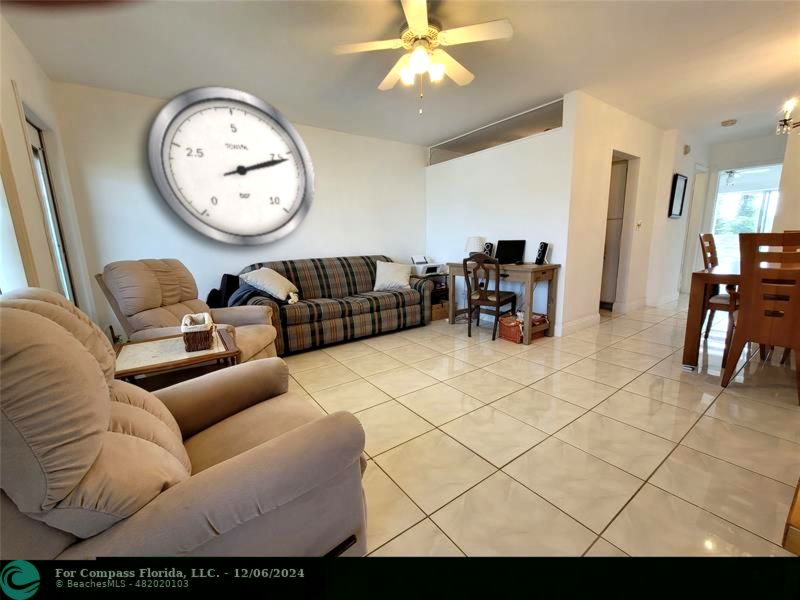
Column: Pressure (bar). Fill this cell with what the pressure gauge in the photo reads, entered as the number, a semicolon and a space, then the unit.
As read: 7.75; bar
